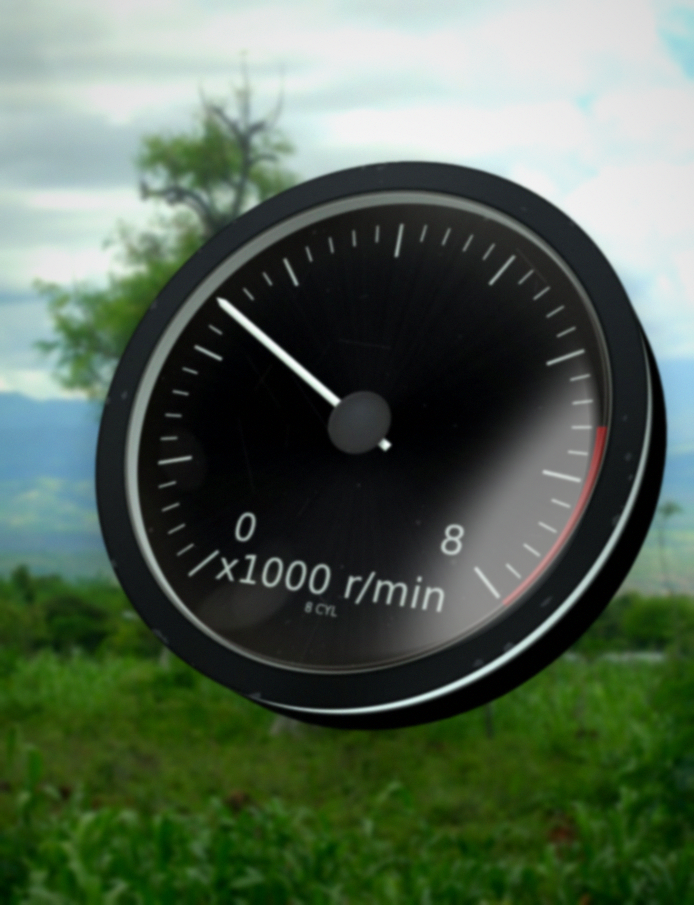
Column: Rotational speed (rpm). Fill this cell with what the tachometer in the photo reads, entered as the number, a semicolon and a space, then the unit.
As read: 2400; rpm
